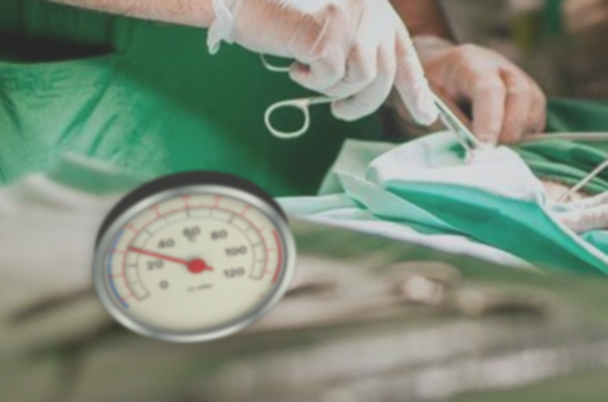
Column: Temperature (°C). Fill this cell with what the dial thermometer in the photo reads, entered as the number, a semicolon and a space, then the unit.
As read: 30; °C
